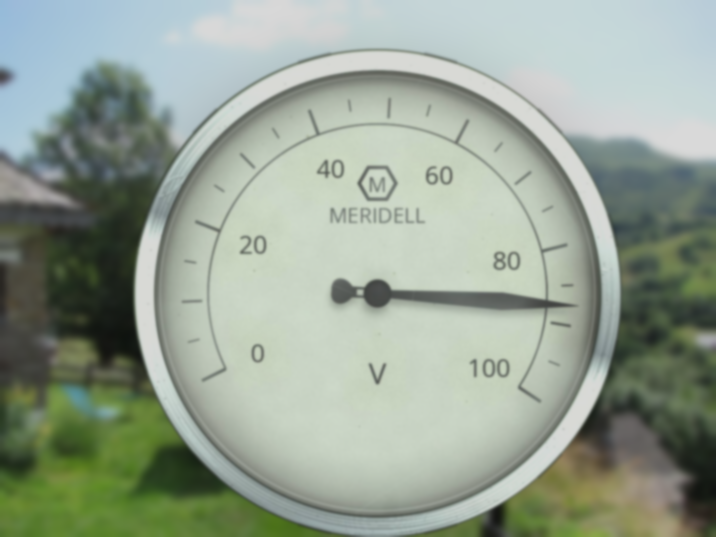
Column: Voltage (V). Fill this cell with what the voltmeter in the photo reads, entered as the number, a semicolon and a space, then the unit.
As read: 87.5; V
